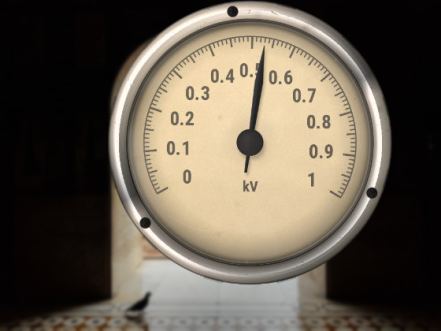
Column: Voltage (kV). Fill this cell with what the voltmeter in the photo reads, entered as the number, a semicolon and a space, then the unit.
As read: 0.53; kV
